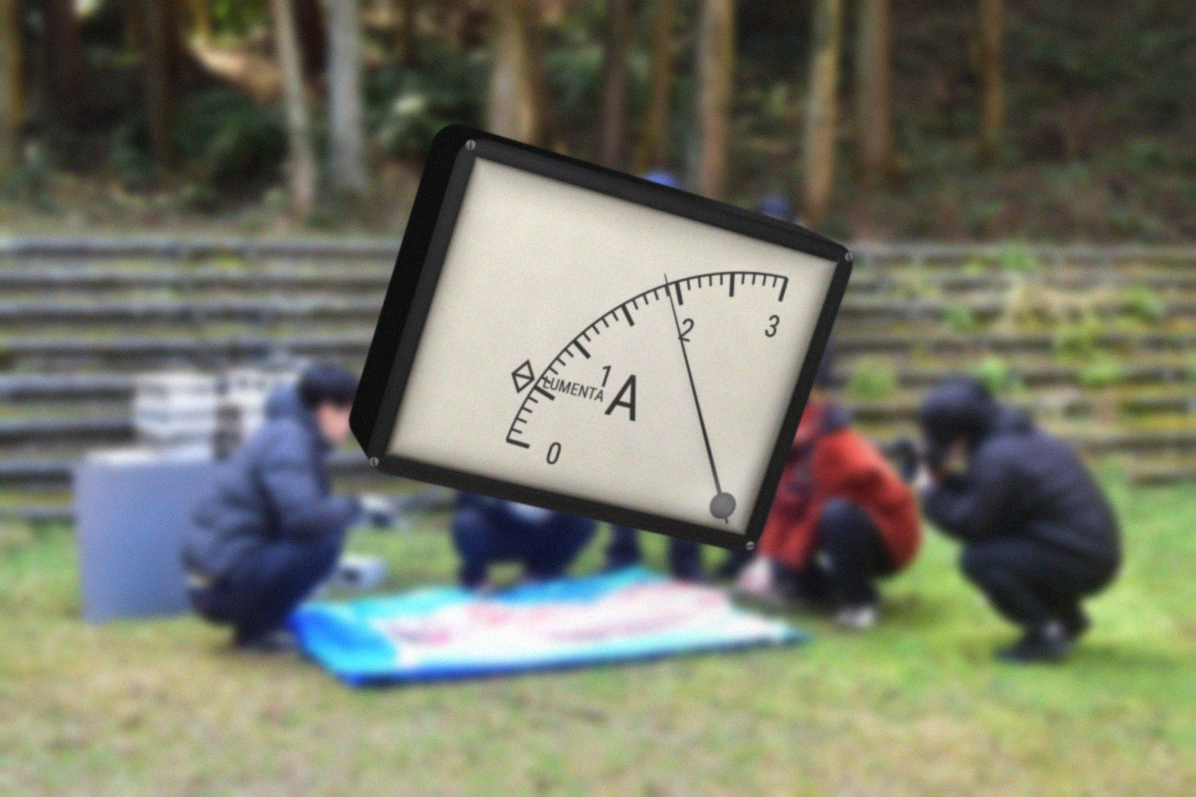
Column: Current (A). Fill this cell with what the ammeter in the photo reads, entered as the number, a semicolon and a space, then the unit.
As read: 1.9; A
